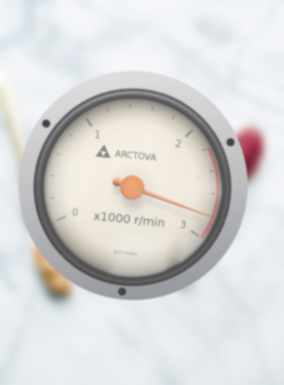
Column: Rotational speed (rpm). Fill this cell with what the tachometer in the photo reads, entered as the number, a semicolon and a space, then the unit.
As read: 2800; rpm
